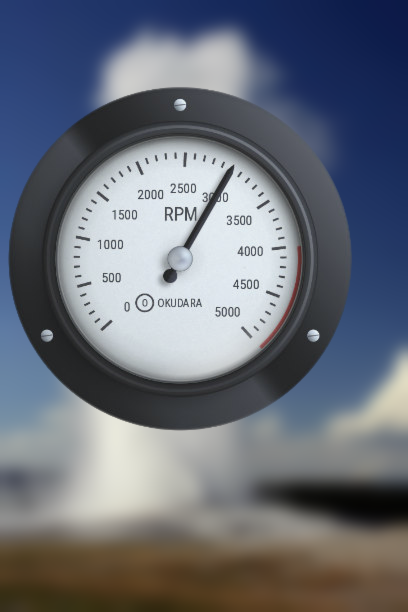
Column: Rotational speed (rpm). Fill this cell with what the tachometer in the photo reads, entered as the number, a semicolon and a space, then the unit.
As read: 3000; rpm
